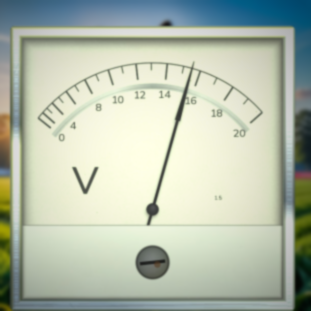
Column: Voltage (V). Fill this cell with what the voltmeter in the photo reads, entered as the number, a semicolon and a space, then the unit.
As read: 15.5; V
